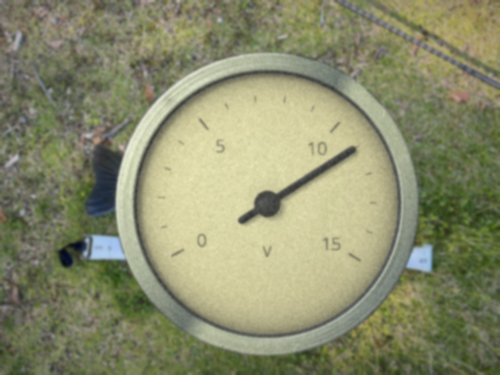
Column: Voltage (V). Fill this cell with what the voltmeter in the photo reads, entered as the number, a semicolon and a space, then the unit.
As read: 11; V
